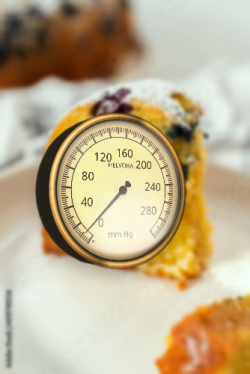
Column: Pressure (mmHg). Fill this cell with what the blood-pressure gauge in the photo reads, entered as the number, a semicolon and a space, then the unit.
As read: 10; mmHg
